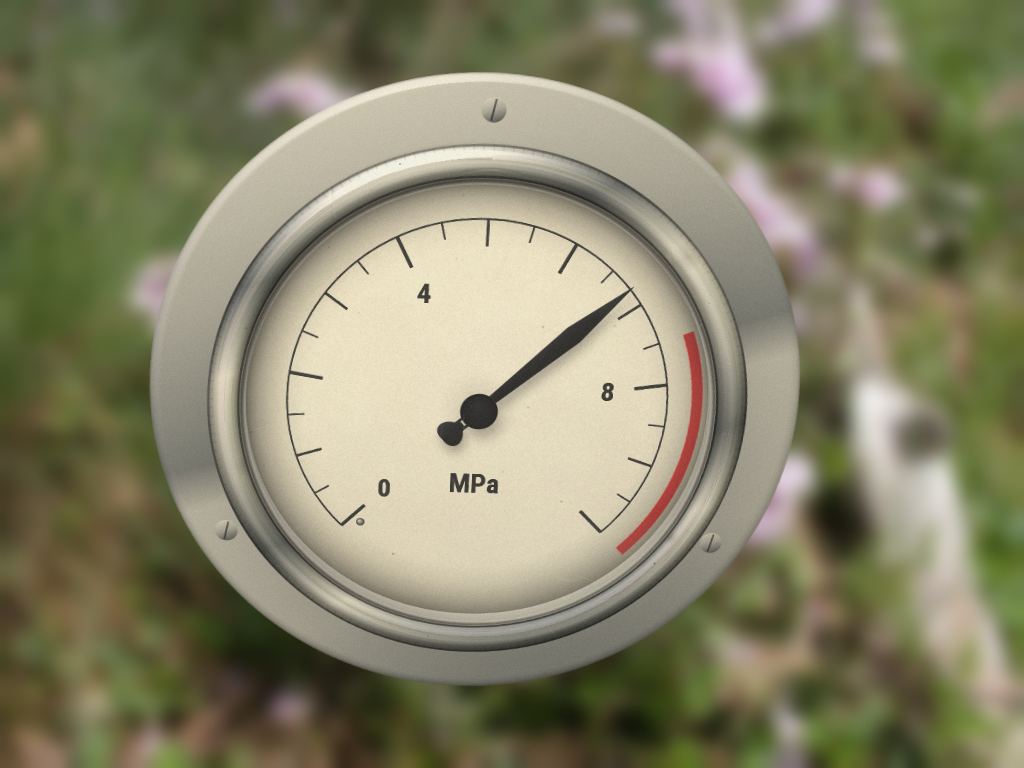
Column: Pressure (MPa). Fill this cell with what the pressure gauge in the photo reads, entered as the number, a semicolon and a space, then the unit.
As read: 6.75; MPa
